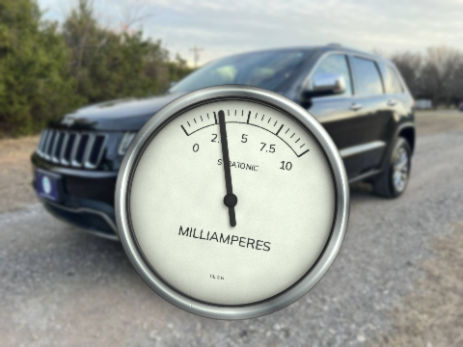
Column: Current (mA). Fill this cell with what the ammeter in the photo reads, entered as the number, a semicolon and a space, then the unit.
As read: 3; mA
